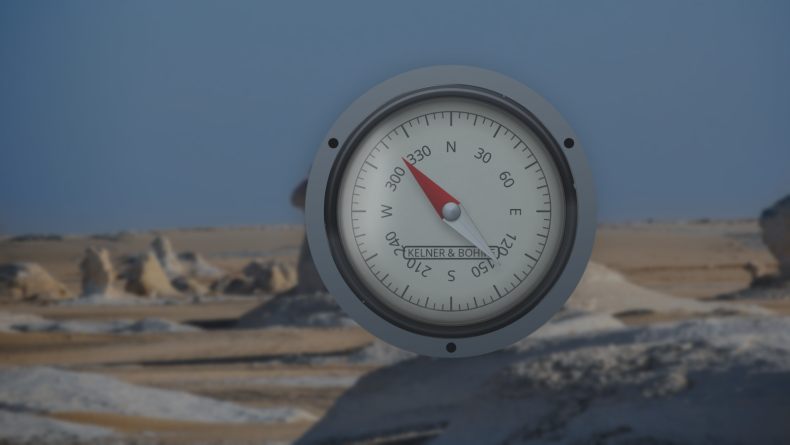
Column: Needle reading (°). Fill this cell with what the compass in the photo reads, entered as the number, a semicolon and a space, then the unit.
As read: 317.5; °
